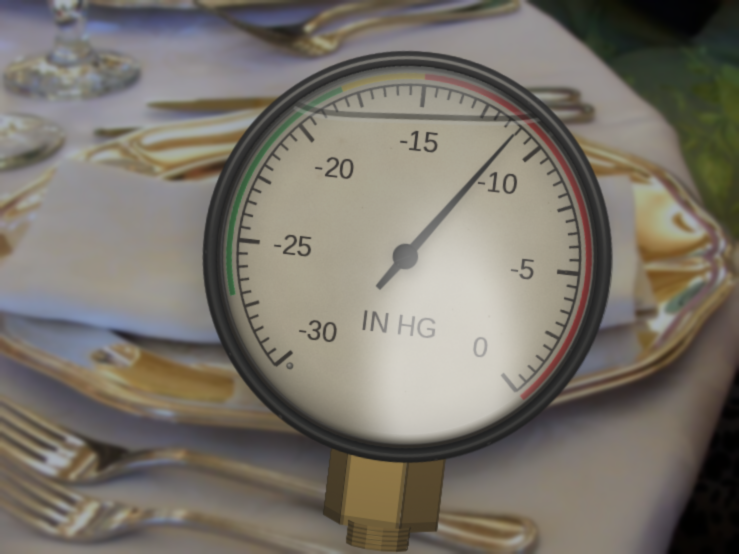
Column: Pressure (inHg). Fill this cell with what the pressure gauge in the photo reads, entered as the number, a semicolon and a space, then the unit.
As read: -11; inHg
